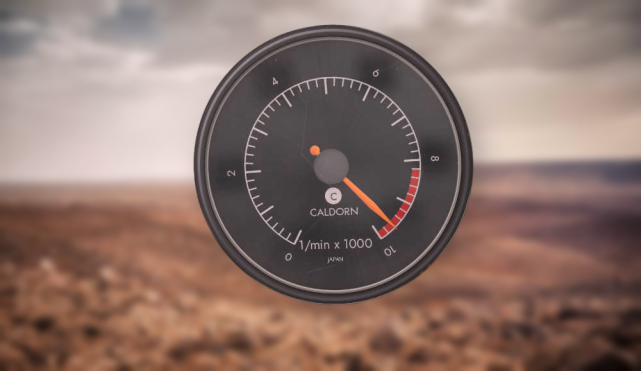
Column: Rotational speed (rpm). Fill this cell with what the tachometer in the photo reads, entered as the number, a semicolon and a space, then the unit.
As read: 9600; rpm
